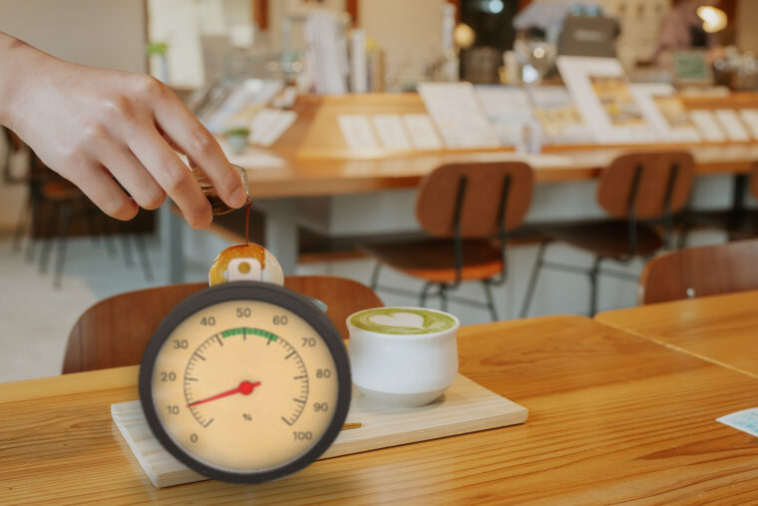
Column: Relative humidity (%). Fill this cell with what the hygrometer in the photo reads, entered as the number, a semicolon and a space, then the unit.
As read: 10; %
